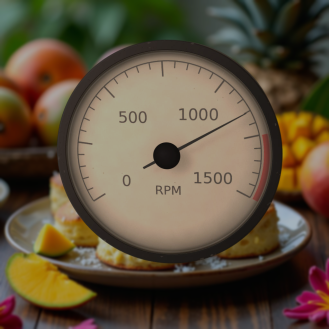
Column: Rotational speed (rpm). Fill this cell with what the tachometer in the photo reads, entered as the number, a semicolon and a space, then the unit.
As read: 1150; rpm
